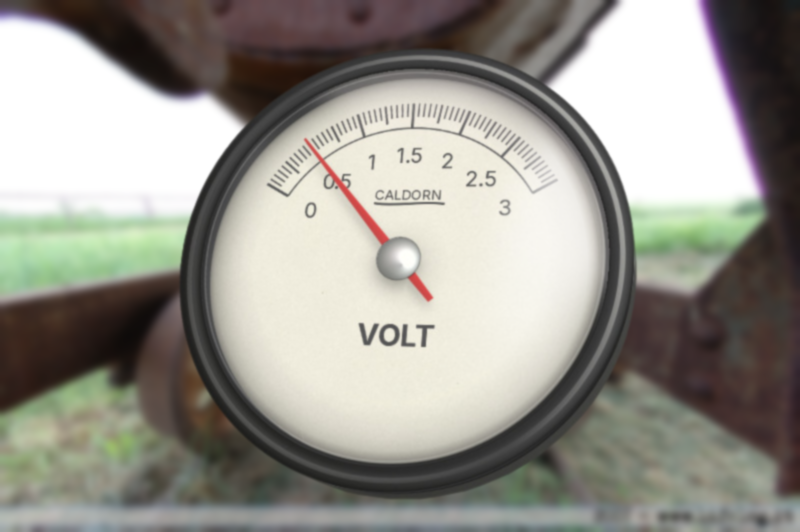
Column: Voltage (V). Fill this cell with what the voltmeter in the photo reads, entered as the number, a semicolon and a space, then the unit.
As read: 0.5; V
